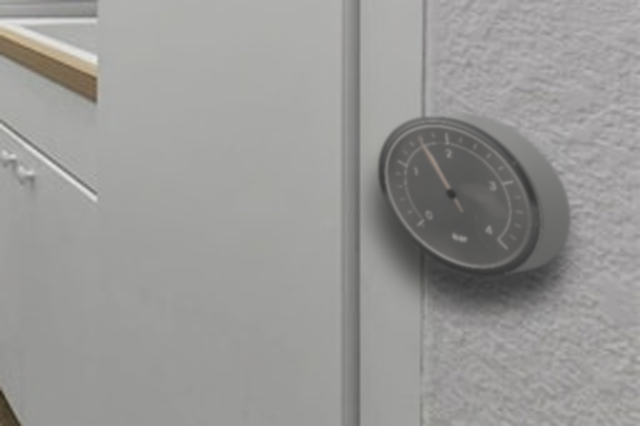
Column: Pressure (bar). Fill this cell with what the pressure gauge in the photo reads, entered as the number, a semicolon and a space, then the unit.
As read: 1.6; bar
